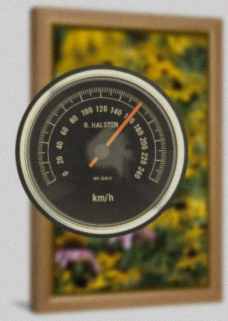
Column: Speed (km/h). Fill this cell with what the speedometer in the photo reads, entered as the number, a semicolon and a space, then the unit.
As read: 160; km/h
